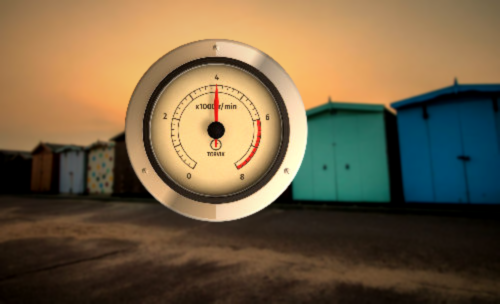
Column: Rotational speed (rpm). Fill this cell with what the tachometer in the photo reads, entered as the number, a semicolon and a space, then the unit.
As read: 4000; rpm
